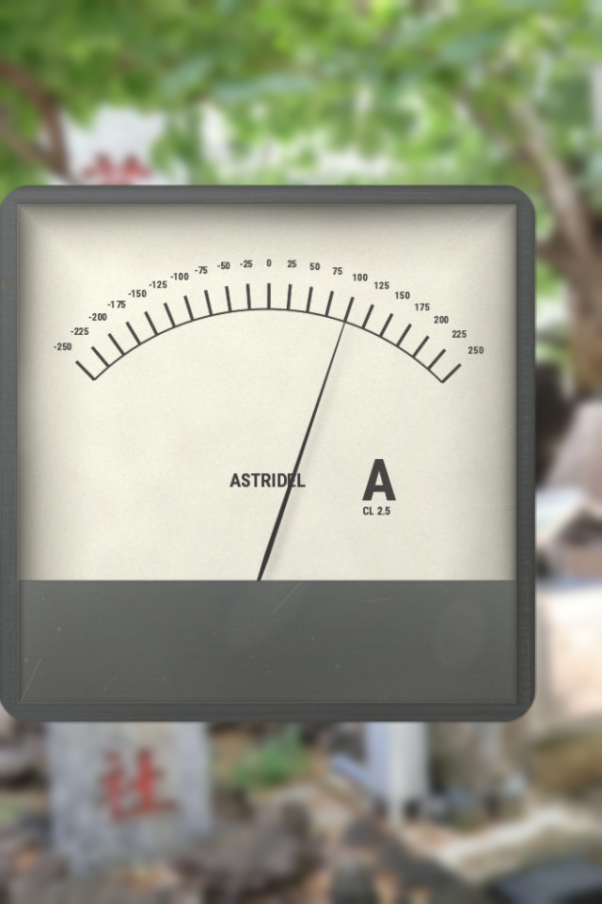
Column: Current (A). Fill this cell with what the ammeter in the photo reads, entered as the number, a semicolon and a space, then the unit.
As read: 100; A
